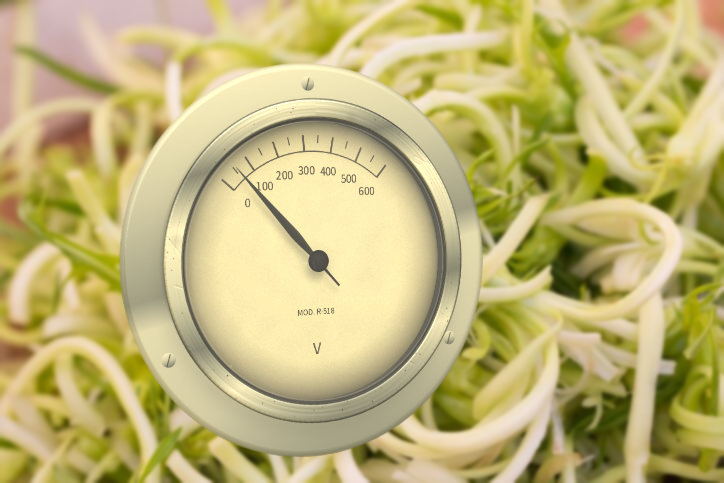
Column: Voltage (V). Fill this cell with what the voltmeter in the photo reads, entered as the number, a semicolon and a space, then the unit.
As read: 50; V
